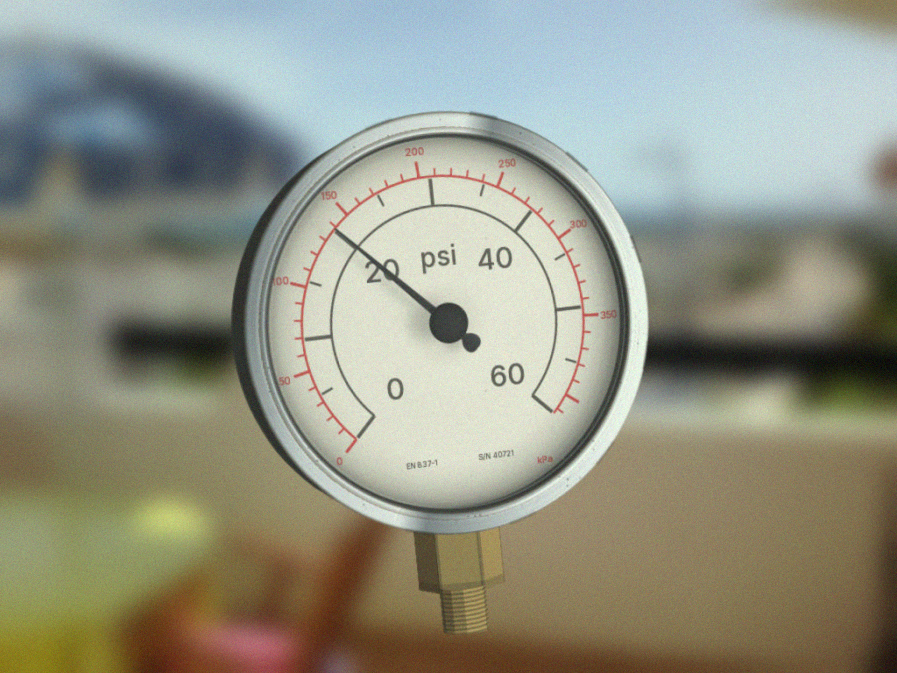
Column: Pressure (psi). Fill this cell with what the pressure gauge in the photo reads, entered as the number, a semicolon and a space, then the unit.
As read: 20; psi
